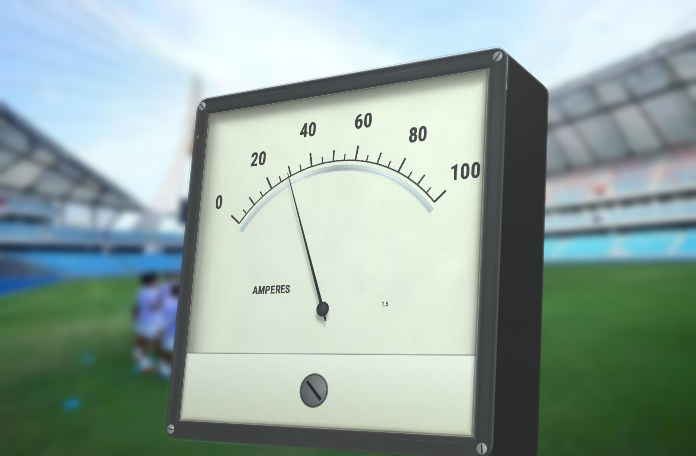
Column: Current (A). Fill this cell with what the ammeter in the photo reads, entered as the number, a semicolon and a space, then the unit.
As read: 30; A
